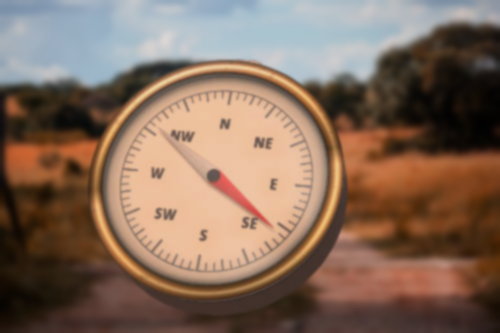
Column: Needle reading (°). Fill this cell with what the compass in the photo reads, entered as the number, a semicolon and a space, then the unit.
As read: 125; °
